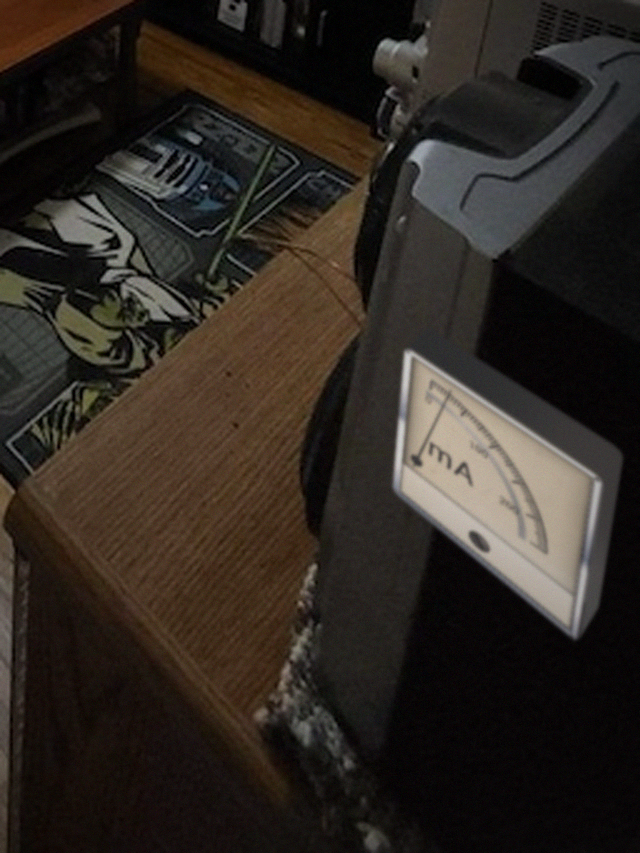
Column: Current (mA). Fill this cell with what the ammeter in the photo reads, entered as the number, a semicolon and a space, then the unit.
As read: 25; mA
